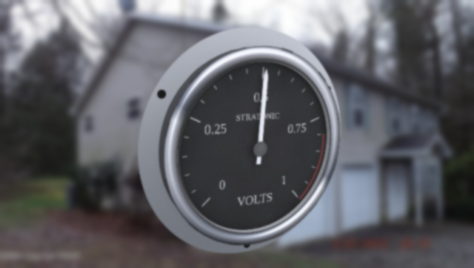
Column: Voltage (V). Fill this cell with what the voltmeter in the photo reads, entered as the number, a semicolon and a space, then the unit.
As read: 0.5; V
